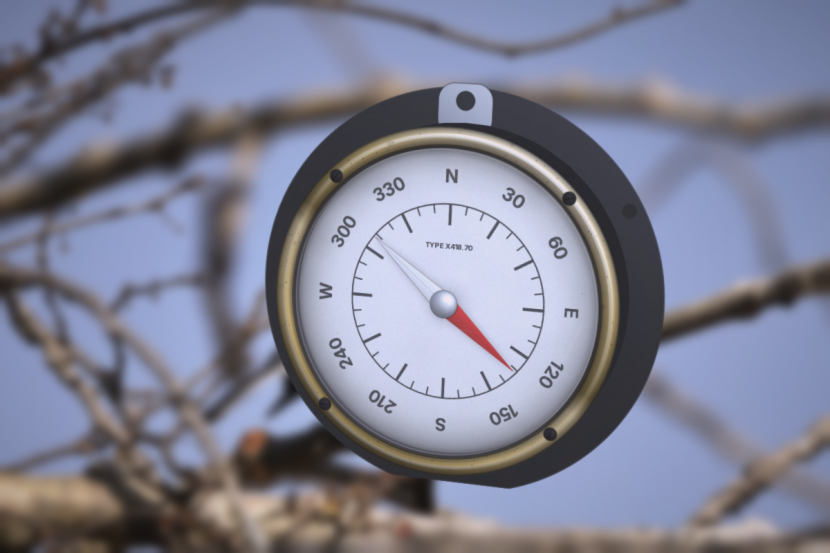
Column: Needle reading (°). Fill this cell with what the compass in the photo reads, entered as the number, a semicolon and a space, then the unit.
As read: 130; °
